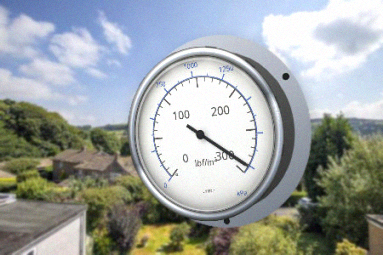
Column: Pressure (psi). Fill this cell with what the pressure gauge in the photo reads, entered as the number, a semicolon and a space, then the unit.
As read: 290; psi
